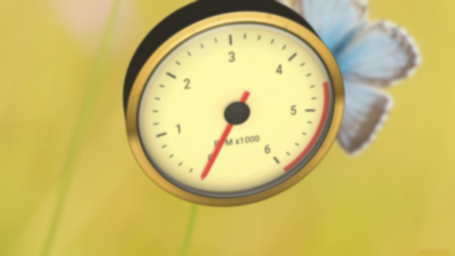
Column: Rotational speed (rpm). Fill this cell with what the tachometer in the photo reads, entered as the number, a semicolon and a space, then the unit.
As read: 0; rpm
